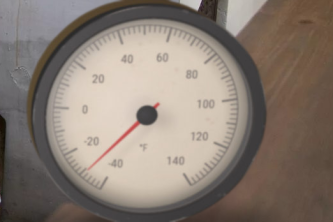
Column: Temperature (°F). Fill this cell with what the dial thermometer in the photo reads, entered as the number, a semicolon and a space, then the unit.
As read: -30; °F
